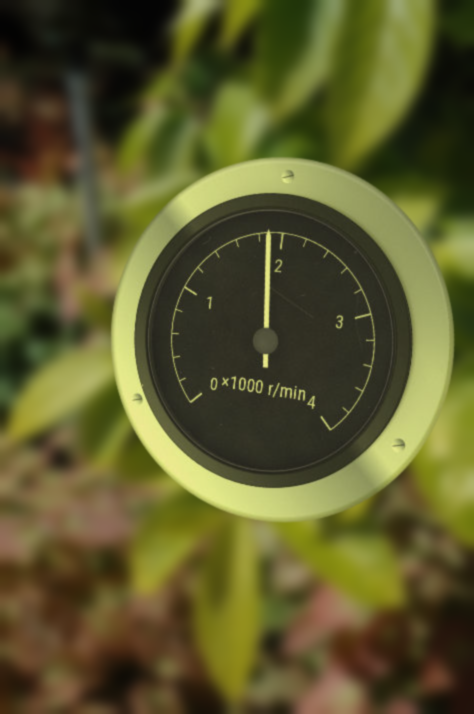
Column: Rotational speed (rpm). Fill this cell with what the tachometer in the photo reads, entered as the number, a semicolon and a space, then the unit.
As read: 1900; rpm
